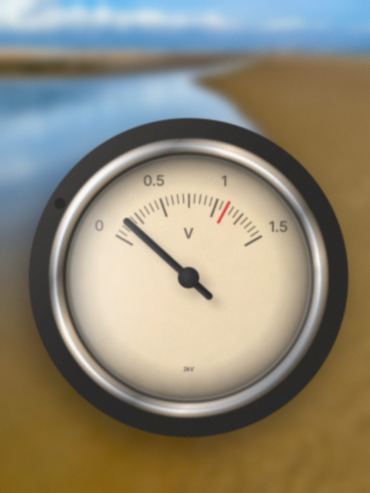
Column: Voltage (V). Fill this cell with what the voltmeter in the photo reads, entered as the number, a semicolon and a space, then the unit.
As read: 0.15; V
